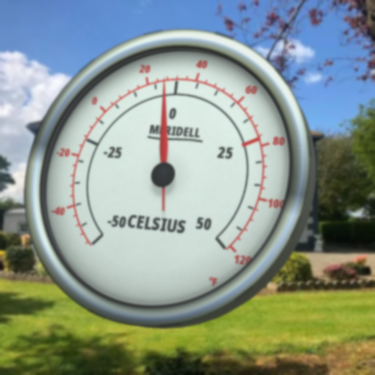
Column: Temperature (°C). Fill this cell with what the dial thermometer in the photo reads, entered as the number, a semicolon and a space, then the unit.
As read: -2.5; °C
